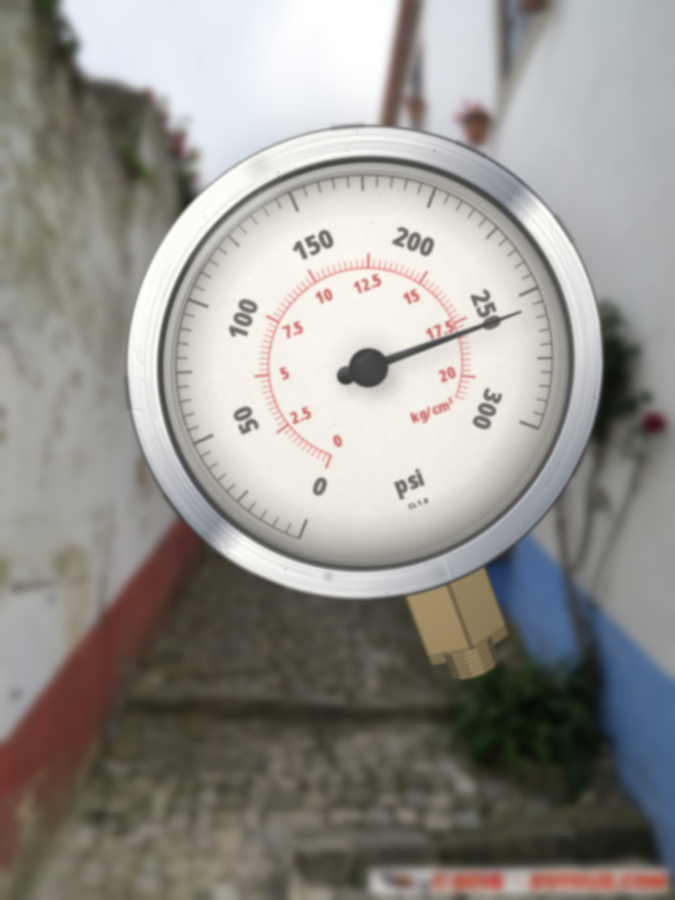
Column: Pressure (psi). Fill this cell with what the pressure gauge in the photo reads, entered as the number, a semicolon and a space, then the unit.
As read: 255; psi
